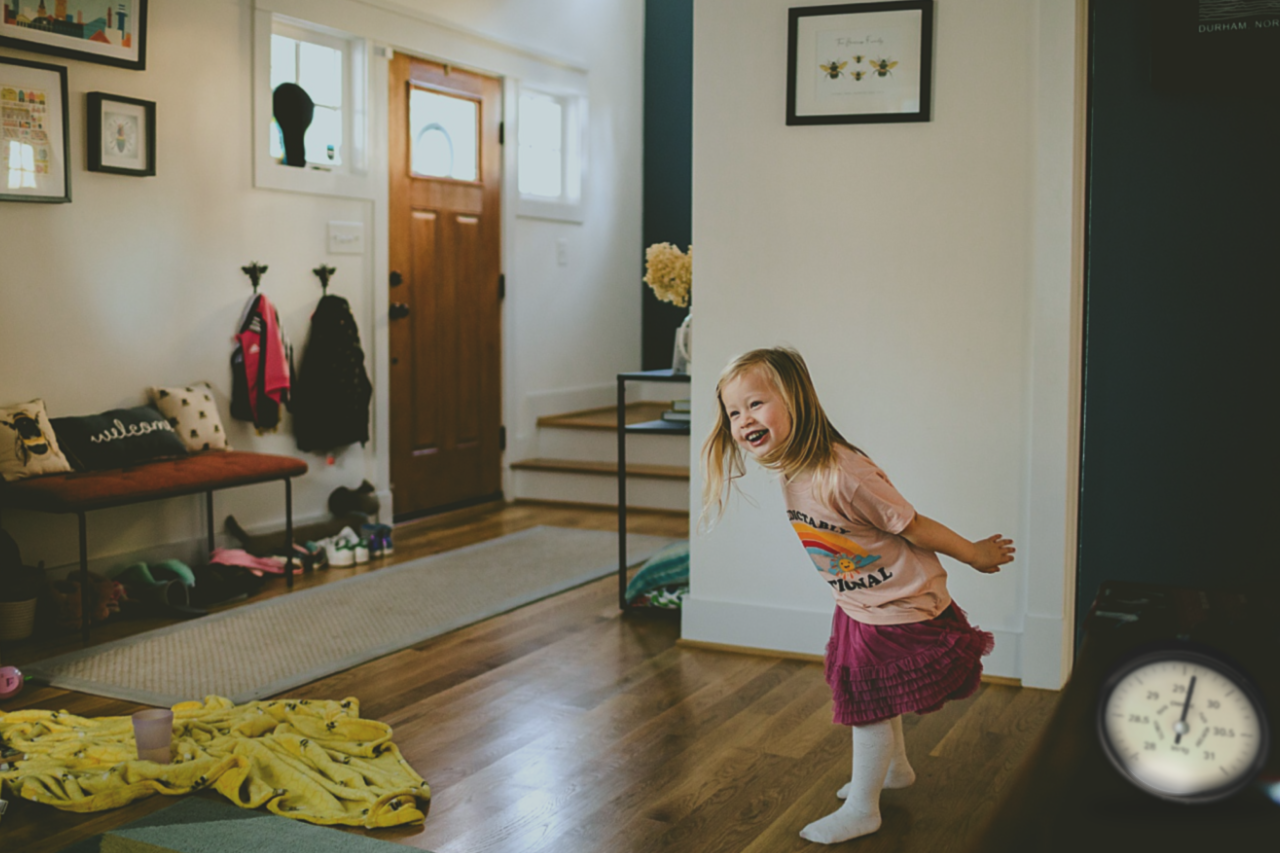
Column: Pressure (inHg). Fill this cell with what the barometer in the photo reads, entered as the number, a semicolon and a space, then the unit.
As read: 29.6; inHg
